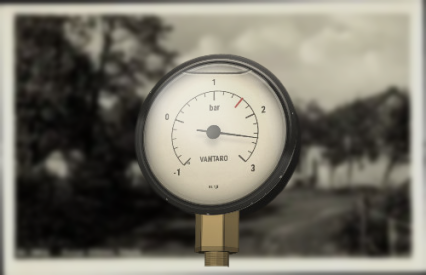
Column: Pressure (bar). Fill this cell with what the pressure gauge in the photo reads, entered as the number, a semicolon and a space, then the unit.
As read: 2.5; bar
